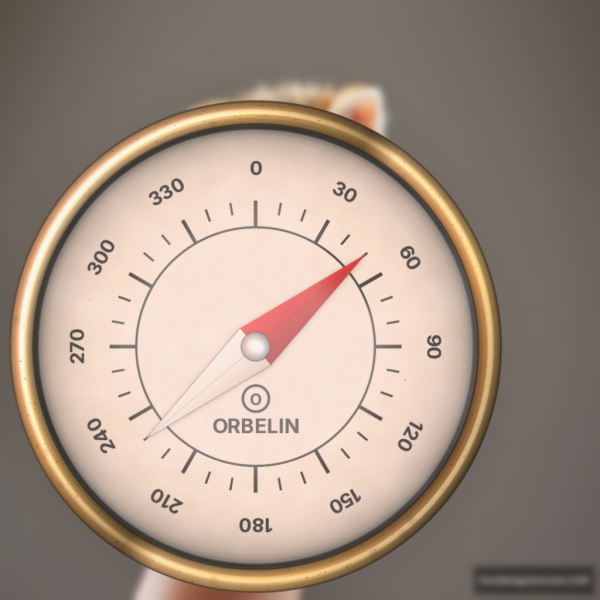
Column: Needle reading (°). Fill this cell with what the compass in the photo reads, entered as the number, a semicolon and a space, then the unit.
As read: 50; °
